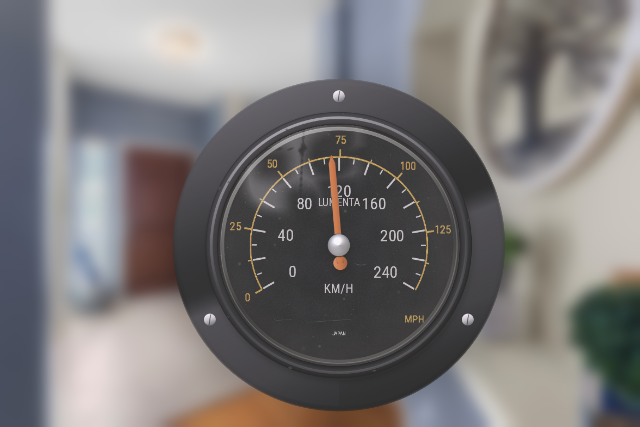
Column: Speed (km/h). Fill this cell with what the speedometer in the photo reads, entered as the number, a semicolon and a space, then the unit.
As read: 115; km/h
